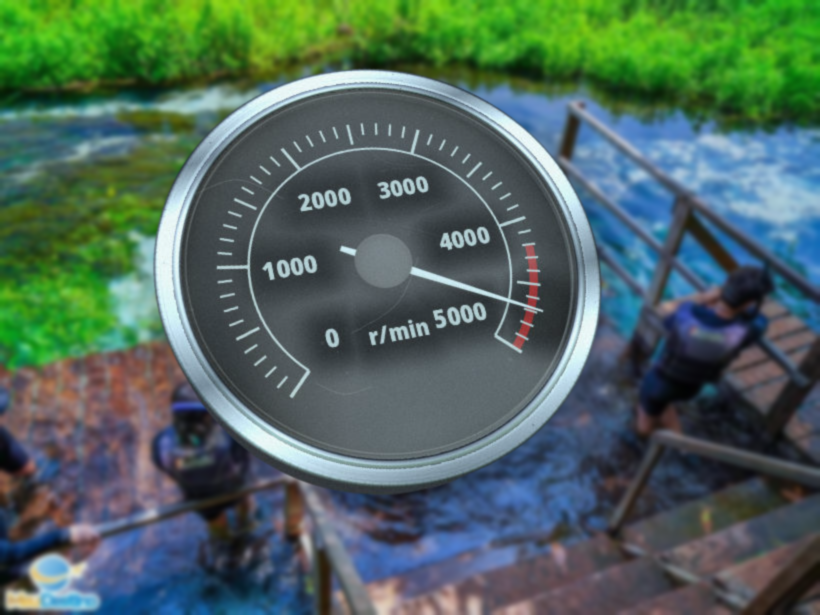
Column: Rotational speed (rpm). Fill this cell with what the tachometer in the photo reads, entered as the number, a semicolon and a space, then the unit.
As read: 4700; rpm
